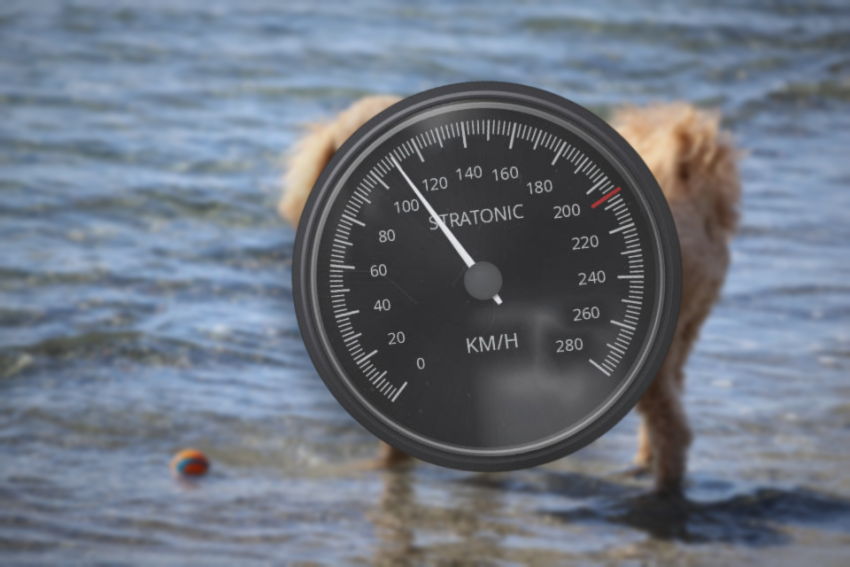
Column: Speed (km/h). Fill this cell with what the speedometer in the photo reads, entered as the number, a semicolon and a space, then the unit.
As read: 110; km/h
